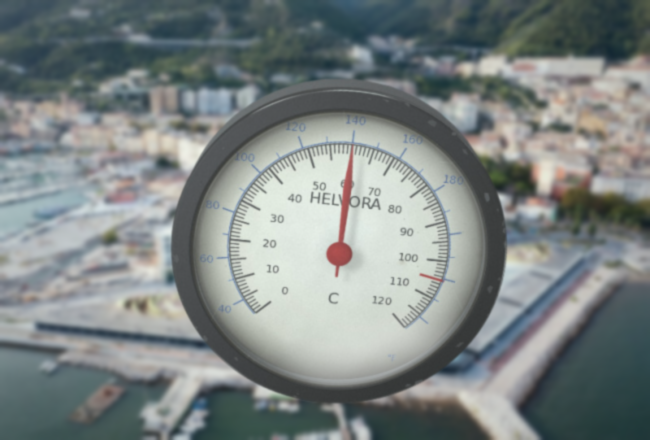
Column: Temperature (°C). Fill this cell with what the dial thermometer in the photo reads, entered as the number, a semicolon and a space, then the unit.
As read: 60; °C
